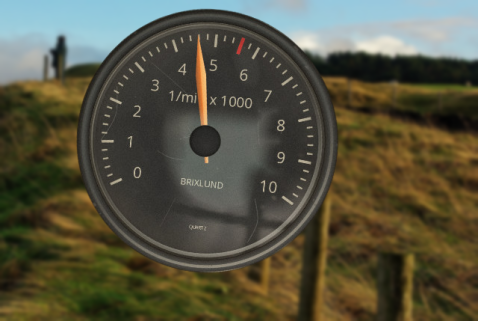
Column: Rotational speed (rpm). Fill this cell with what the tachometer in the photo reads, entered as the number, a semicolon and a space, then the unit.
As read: 4600; rpm
